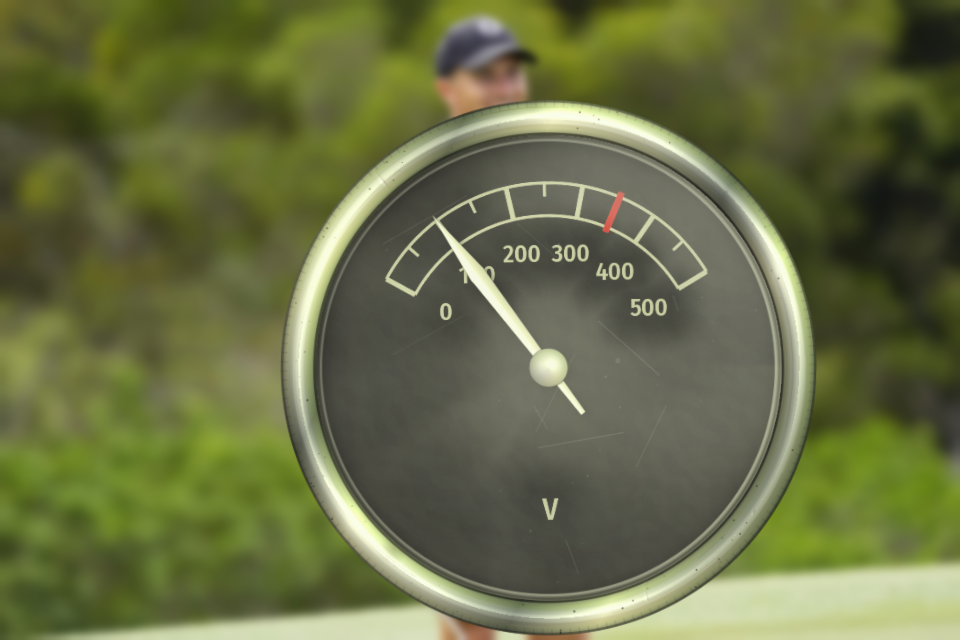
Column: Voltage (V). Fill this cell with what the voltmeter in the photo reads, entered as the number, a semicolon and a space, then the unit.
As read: 100; V
